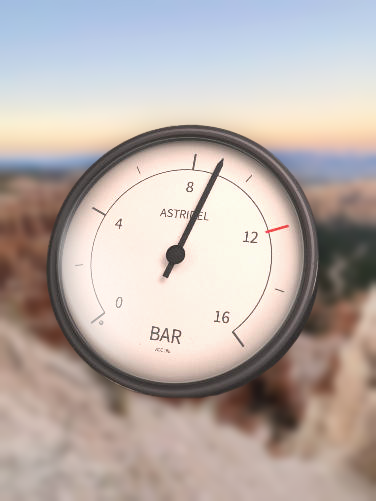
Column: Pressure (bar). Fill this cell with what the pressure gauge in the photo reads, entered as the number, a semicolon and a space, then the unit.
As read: 9; bar
